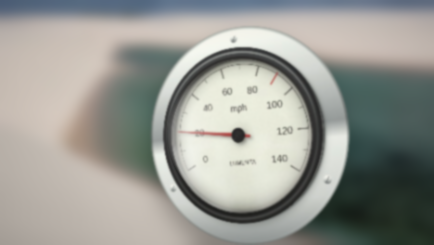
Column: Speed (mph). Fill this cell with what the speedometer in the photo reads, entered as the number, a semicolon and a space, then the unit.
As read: 20; mph
